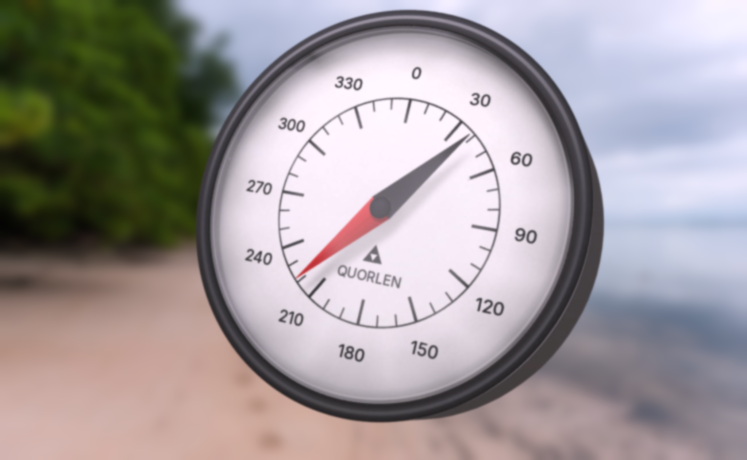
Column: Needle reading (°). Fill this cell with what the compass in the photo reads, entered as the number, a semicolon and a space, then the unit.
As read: 220; °
